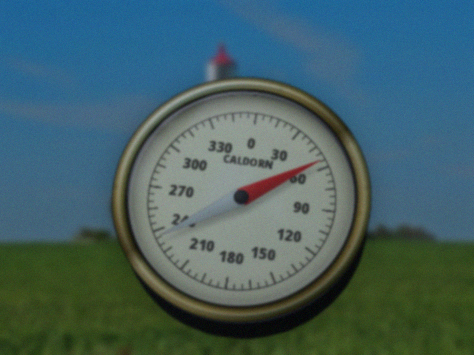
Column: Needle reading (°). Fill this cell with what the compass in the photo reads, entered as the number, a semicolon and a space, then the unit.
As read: 55; °
